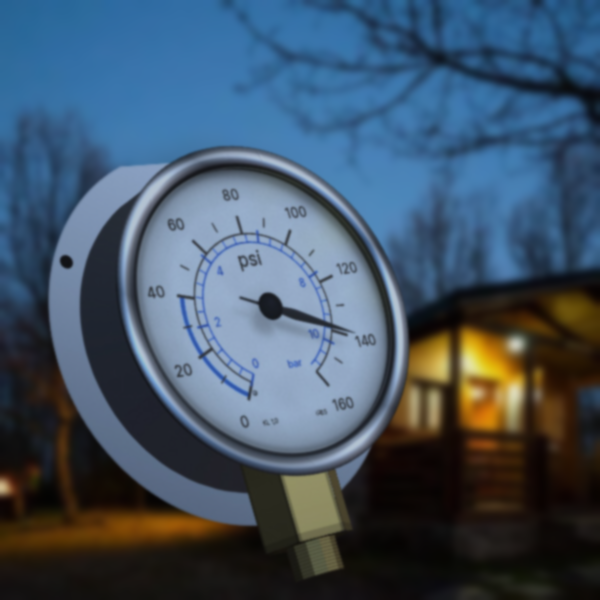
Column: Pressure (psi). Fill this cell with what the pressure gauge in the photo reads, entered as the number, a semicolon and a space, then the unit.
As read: 140; psi
